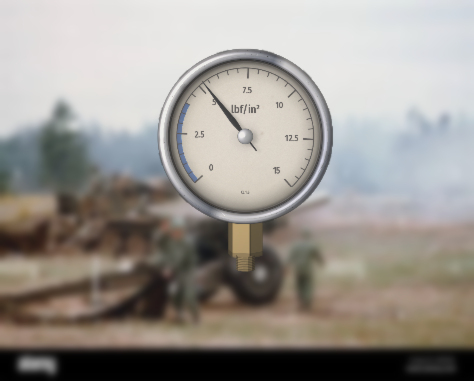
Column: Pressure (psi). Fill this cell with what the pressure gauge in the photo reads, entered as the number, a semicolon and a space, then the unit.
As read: 5.25; psi
